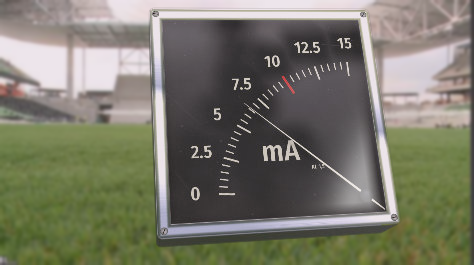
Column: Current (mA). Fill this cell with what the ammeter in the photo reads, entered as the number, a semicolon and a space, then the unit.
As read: 6.5; mA
